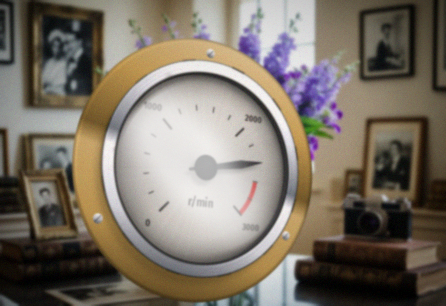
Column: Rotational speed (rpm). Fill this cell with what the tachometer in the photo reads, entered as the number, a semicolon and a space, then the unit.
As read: 2400; rpm
